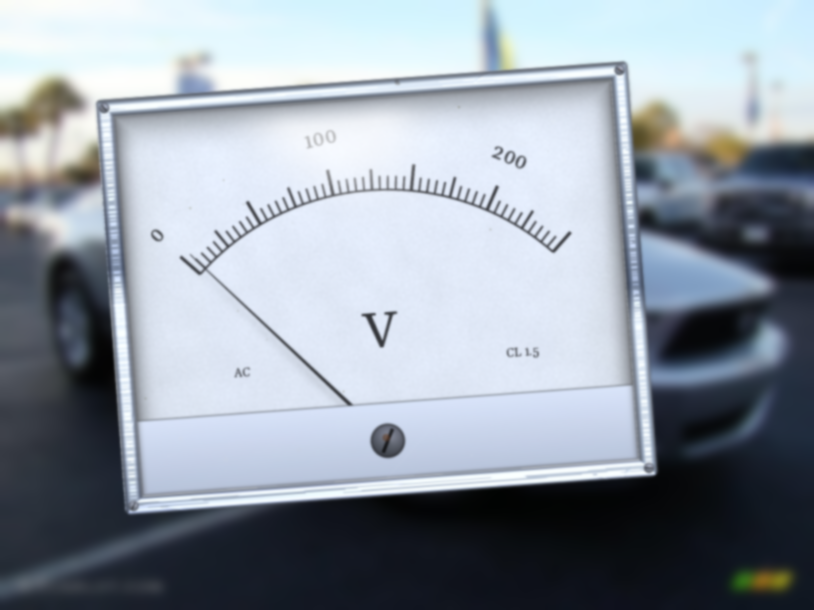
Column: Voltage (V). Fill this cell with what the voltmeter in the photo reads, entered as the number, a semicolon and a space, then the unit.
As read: 5; V
